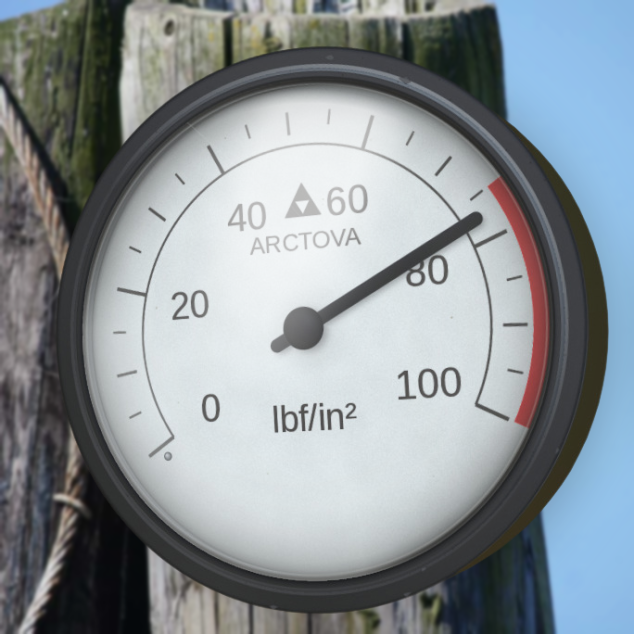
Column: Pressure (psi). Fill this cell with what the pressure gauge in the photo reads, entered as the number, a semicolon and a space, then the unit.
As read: 77.5; psi
